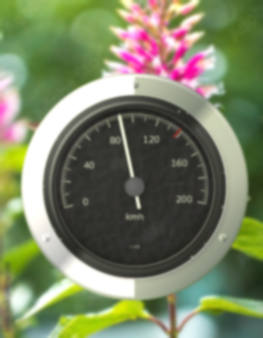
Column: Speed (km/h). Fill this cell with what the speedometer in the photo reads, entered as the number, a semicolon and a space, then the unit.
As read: 90; km/h
